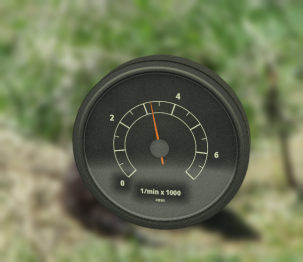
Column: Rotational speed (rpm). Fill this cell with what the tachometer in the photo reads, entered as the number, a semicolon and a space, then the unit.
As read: 3250; rpm
